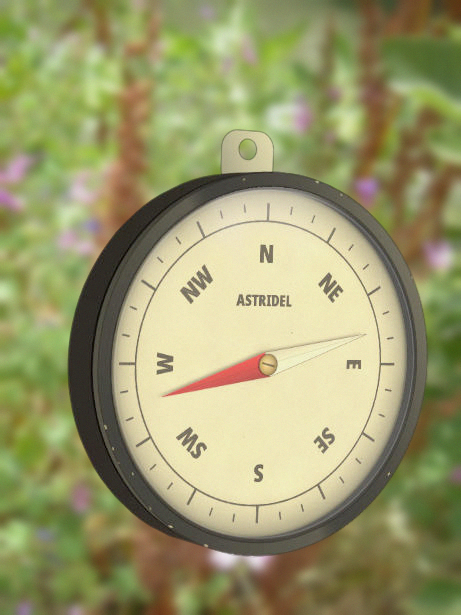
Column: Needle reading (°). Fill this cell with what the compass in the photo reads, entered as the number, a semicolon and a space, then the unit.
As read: 255; °
